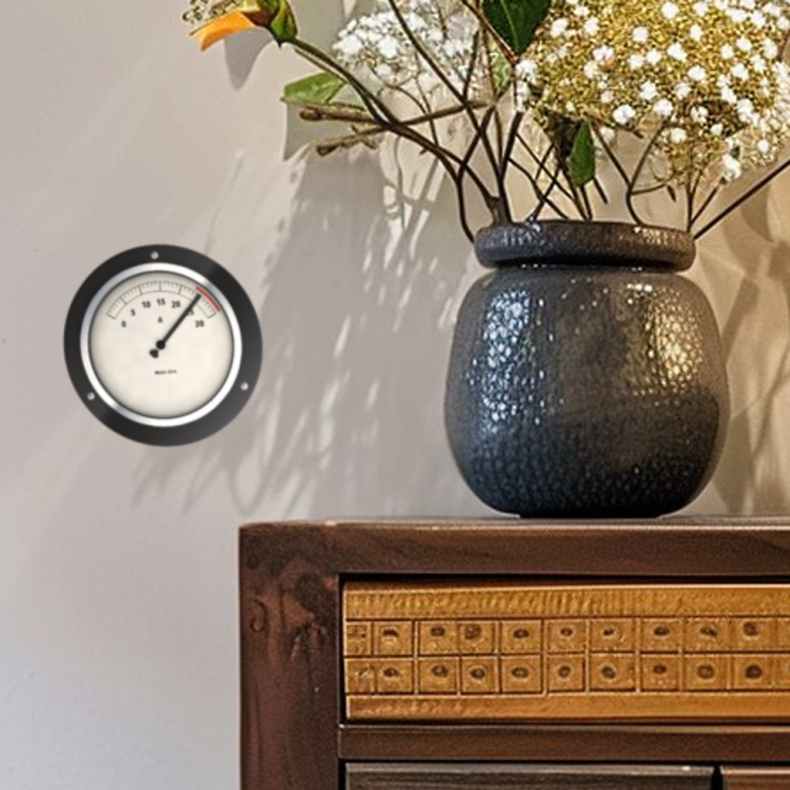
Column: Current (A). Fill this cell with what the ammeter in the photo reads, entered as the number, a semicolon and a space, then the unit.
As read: 25; A
